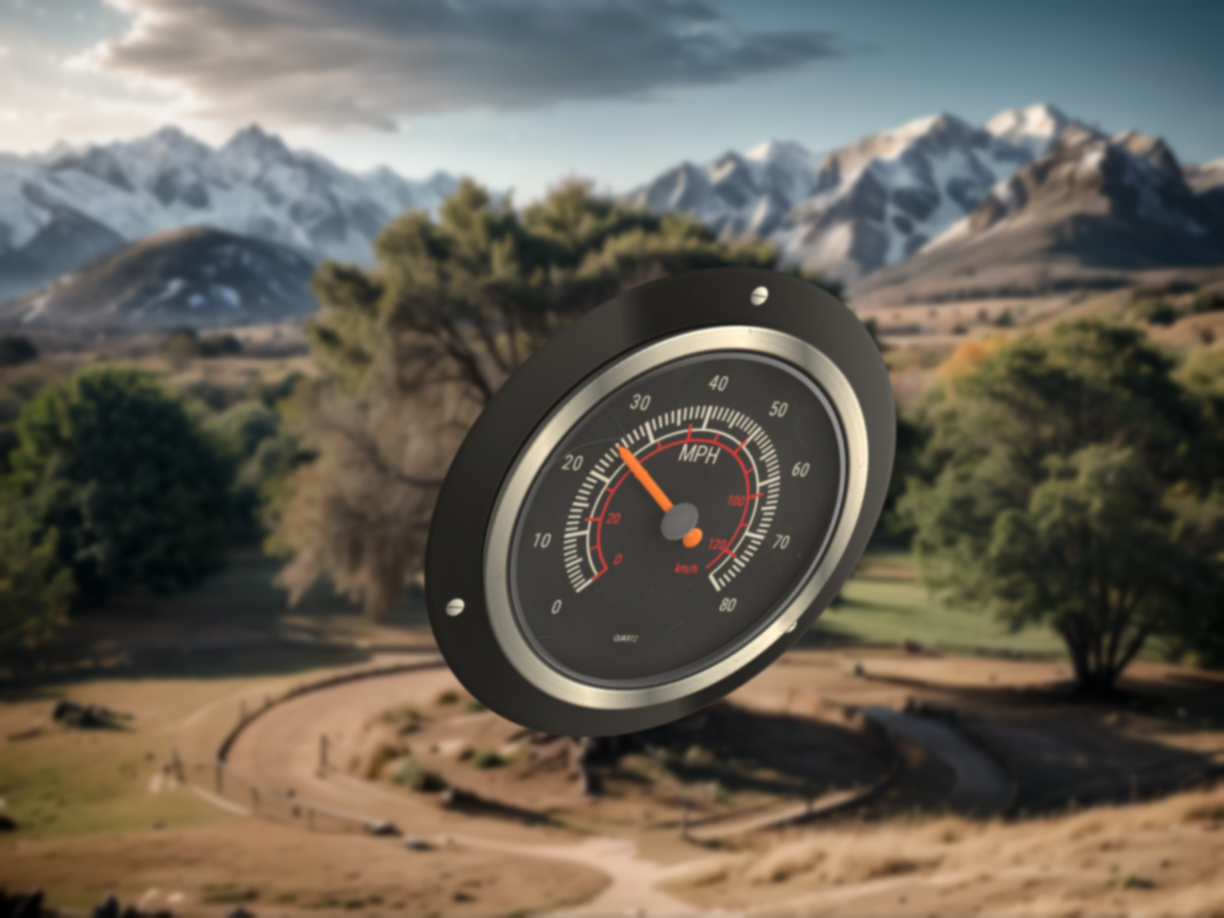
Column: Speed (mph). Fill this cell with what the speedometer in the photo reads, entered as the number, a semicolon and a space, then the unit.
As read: 25; mph
